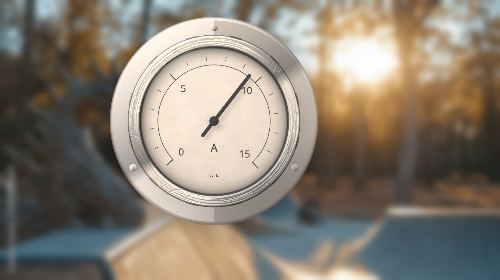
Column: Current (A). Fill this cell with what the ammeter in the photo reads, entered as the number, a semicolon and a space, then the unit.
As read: 9.5; A
